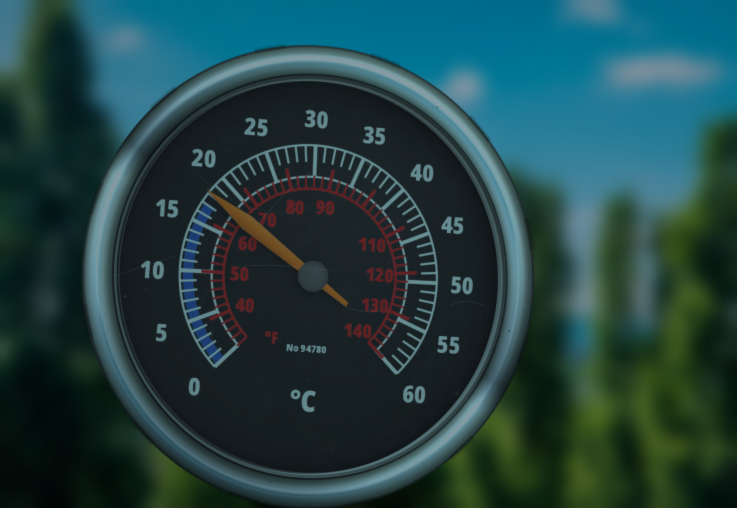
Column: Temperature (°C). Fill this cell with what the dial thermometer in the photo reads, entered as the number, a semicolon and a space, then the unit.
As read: 18; °C
